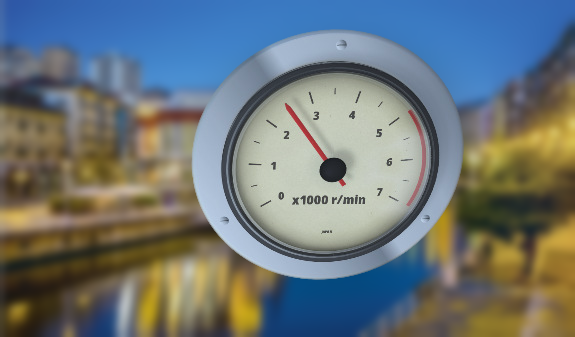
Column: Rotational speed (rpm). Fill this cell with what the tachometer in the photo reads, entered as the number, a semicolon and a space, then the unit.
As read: 2500; rpm
